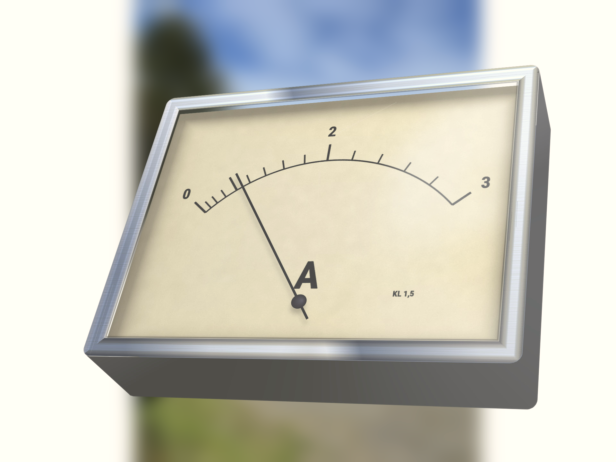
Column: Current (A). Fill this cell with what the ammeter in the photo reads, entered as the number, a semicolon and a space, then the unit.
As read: 1.1; A
